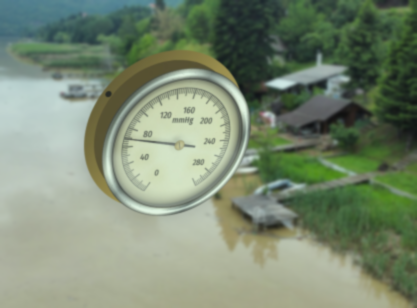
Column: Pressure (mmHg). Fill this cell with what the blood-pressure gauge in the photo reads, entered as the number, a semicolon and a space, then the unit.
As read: 70; mmHg
